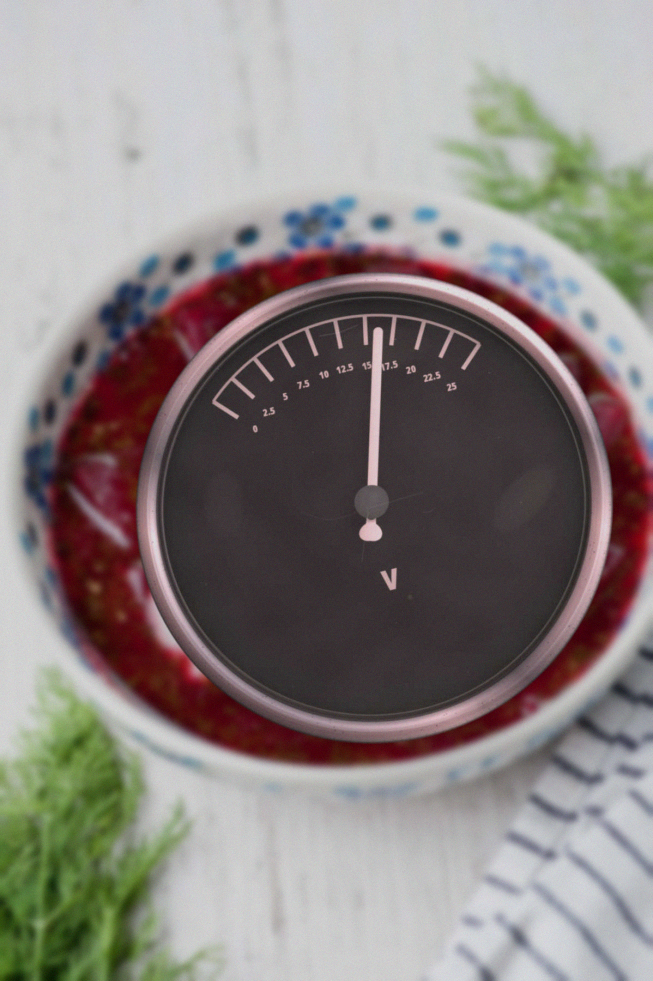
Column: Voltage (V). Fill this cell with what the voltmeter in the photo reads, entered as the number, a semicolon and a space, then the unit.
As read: 16.25; V
